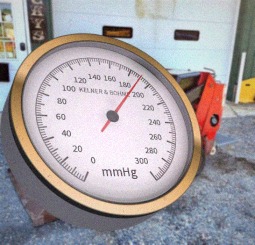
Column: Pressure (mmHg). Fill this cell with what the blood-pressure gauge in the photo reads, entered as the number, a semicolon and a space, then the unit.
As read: 190; mmHg
